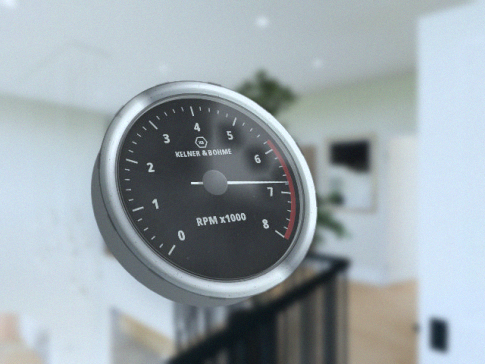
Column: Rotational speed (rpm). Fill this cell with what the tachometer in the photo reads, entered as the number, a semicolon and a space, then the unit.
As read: 6800; rpm
